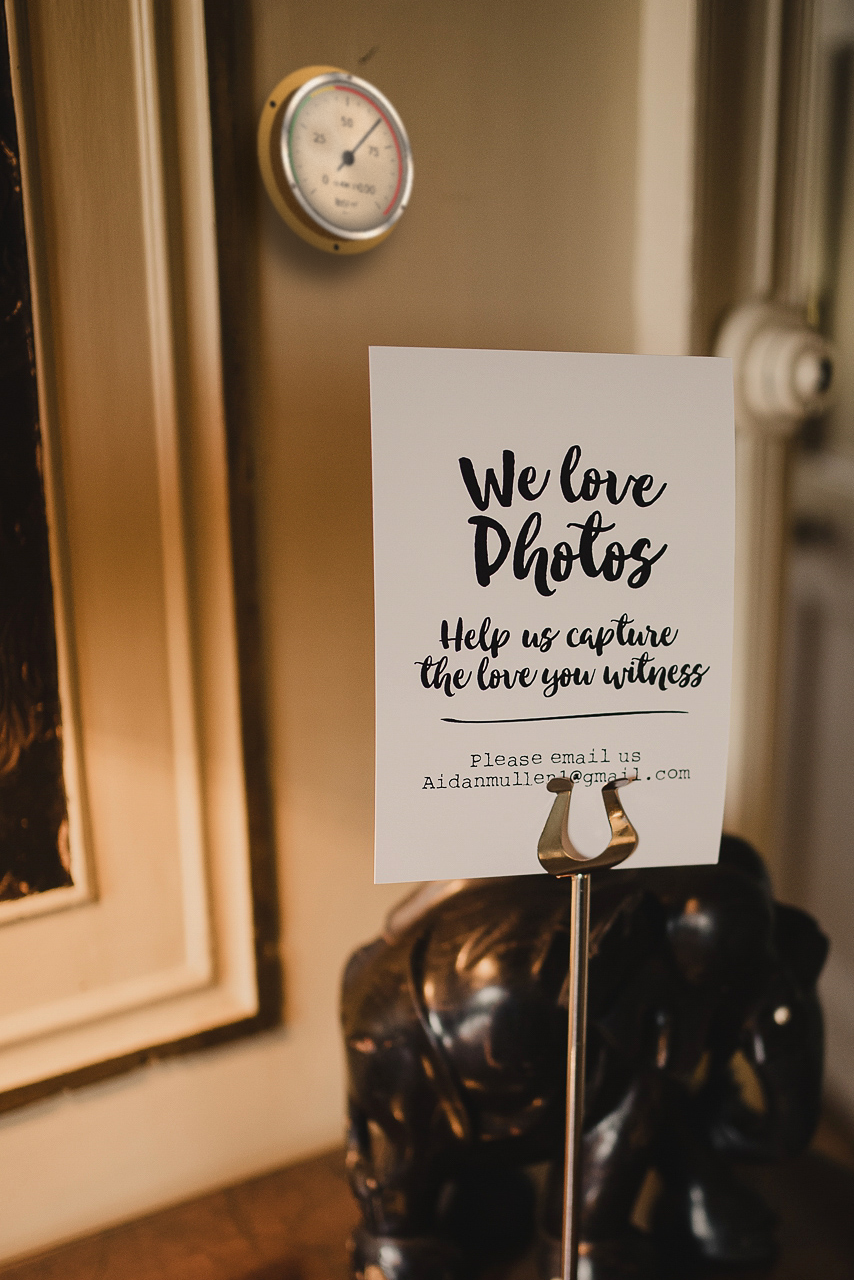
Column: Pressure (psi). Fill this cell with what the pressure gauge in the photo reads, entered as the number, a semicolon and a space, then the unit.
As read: 65; psi
